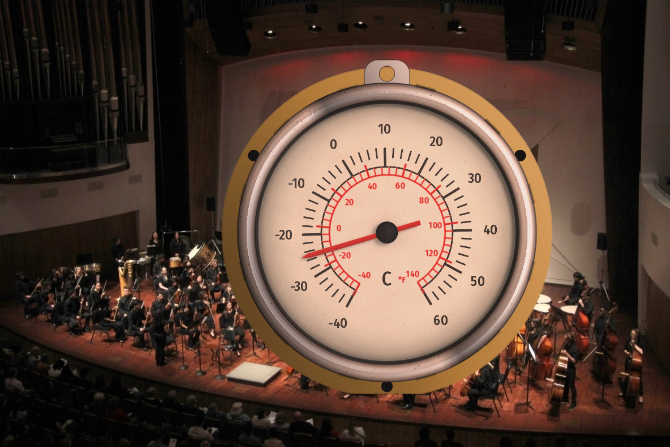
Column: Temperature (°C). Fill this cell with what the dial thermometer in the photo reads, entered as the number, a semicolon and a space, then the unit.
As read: -25; °C
